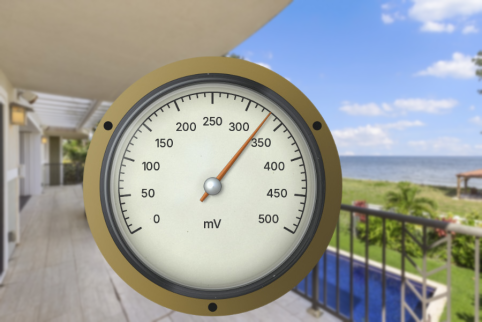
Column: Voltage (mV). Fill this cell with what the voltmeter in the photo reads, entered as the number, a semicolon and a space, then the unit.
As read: 330; mV
